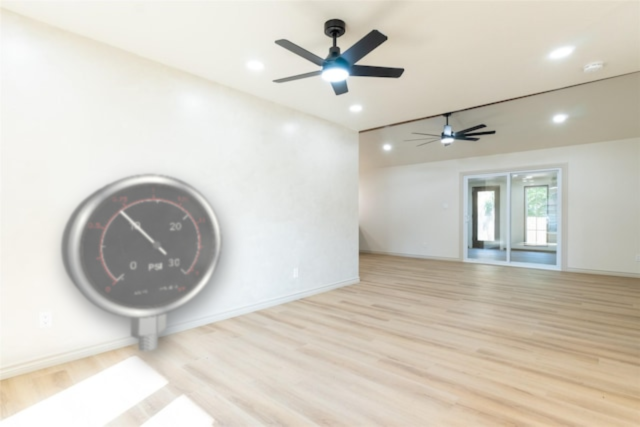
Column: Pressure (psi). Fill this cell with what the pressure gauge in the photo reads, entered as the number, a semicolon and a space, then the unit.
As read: 10; psi
